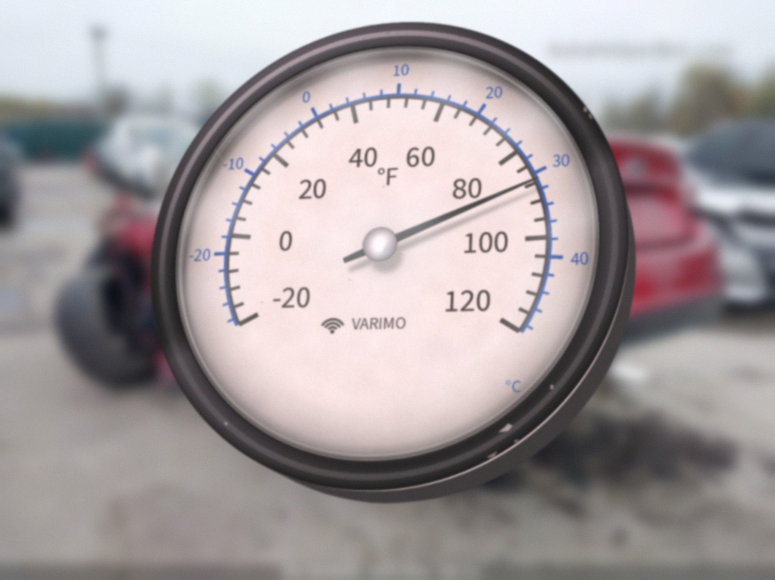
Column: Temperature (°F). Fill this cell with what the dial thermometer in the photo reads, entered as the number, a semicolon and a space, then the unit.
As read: 88; °F
